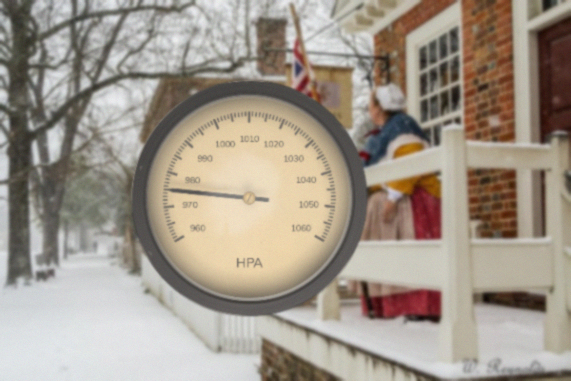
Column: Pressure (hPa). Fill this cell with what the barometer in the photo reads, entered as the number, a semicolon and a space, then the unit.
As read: 975; hPa
